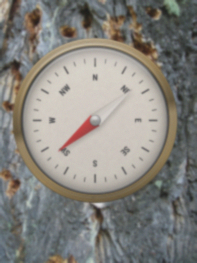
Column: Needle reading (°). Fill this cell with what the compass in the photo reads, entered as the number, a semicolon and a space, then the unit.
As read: 230; °
